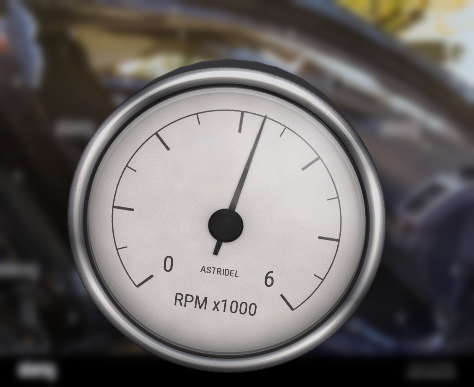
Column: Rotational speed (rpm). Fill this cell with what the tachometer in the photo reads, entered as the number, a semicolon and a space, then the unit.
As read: 3250; rpm
